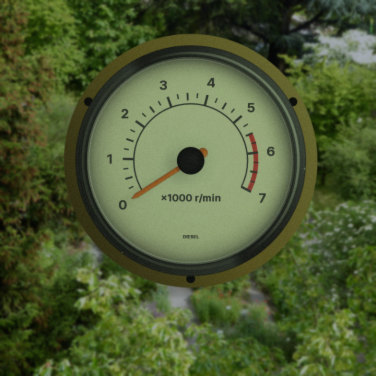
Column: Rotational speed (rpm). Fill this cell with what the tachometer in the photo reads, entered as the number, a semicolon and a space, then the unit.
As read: 0; rpm
